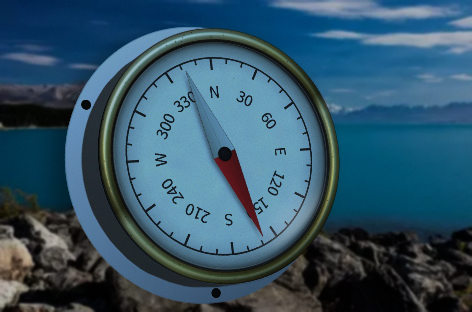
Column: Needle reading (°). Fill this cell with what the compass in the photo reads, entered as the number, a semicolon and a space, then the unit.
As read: 160; °
